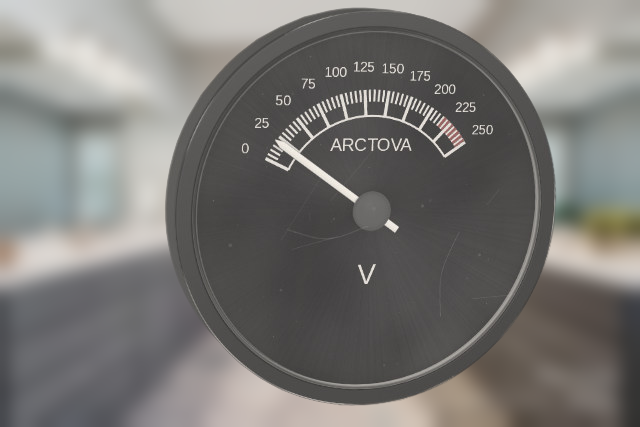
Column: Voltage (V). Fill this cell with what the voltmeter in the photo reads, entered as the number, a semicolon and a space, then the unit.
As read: 20; V
